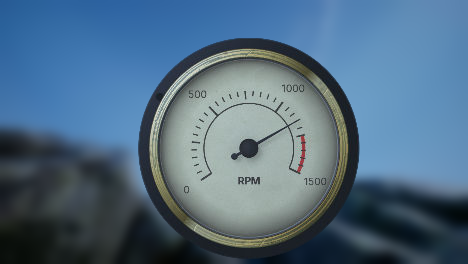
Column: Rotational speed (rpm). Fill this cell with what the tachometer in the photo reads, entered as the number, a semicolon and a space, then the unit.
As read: 1150; rpm
